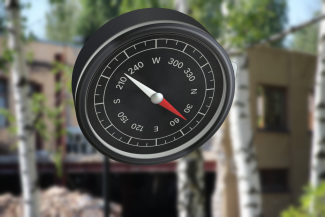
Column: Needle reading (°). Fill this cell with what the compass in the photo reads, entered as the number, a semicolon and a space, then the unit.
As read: 45; °
